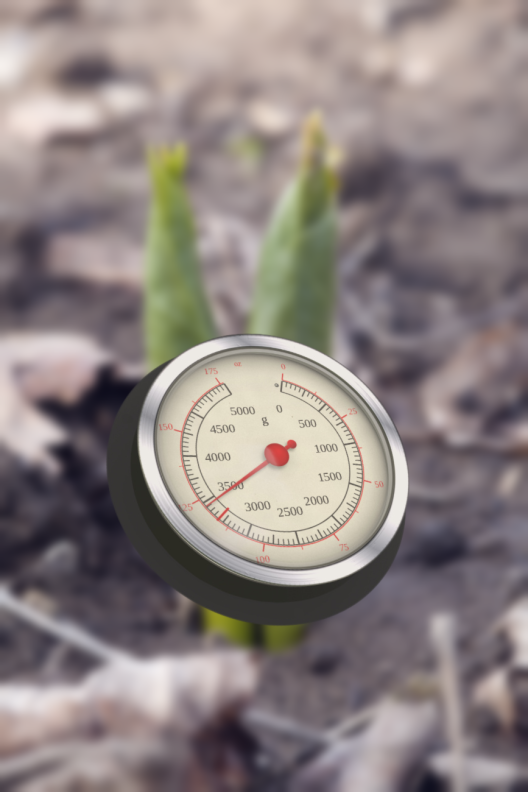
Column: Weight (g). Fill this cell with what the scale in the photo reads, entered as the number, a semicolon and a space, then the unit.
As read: 3450; g
